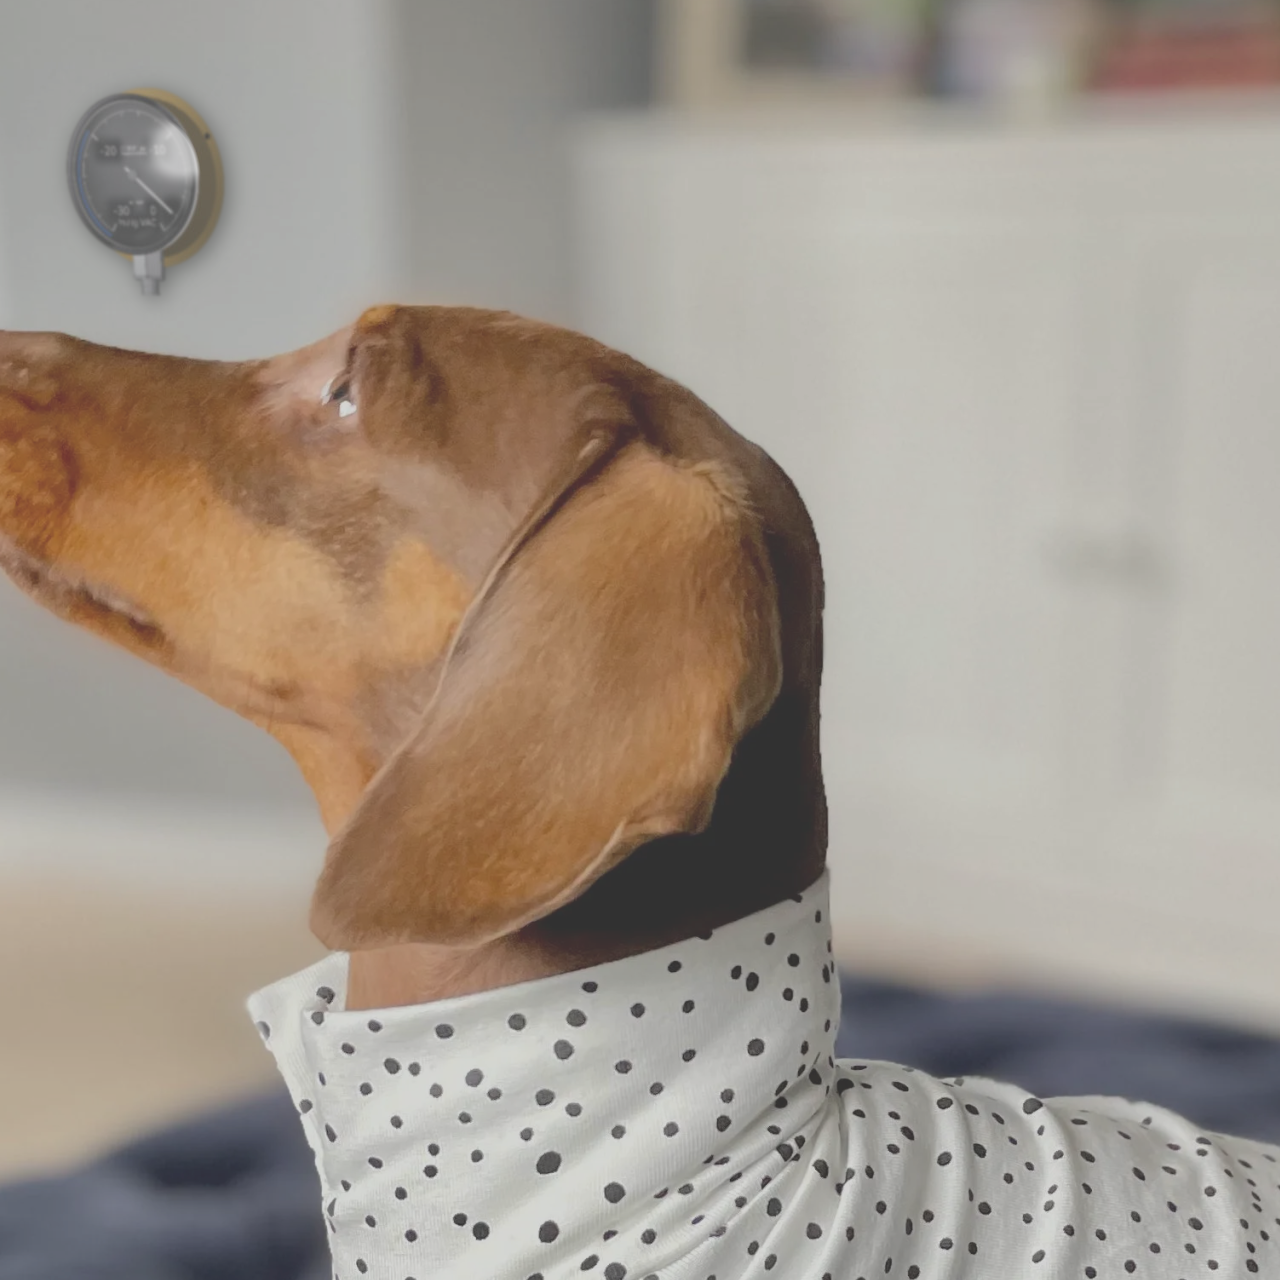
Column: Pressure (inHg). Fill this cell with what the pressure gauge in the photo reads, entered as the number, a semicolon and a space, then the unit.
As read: -2; inHg
